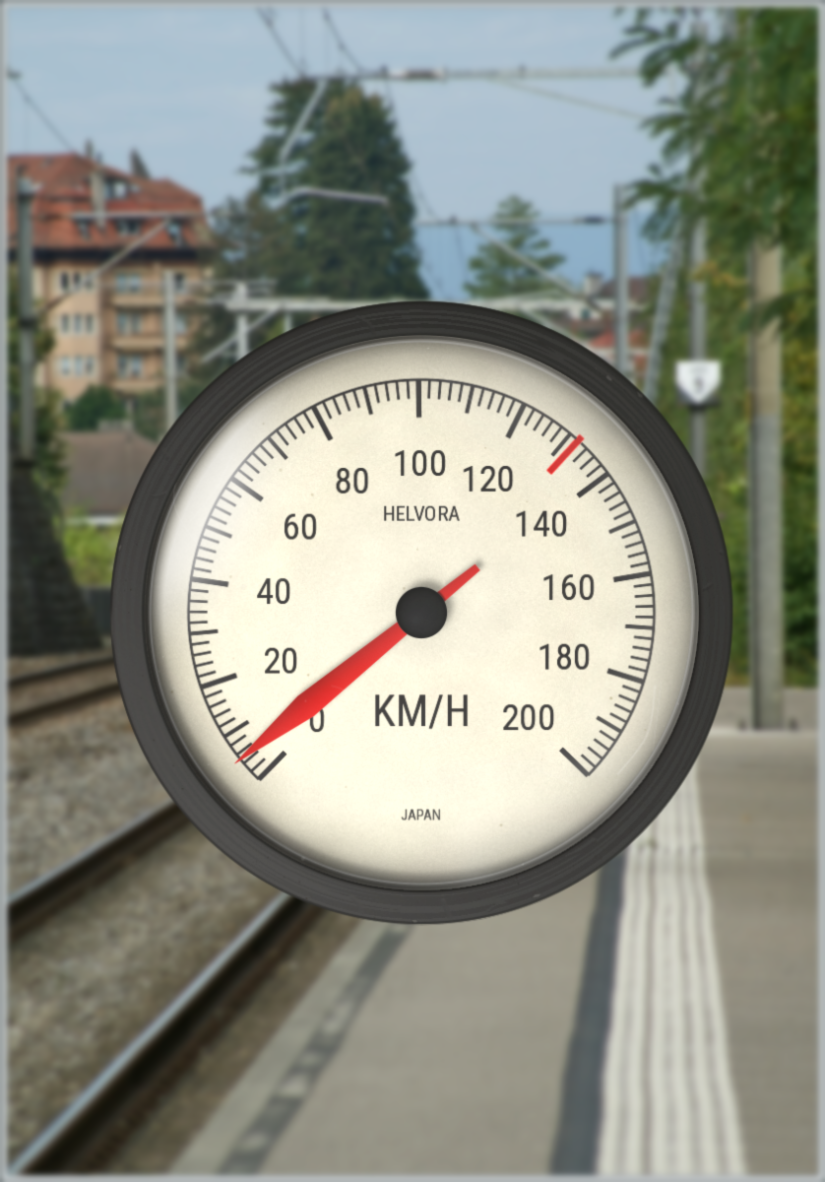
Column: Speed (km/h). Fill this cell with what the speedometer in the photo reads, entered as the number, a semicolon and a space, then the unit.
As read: 5; km/h
